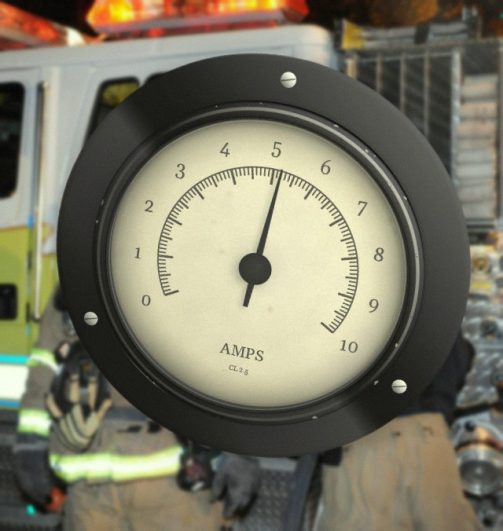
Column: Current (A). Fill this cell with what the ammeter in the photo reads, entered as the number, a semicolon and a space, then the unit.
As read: 5.2; A
